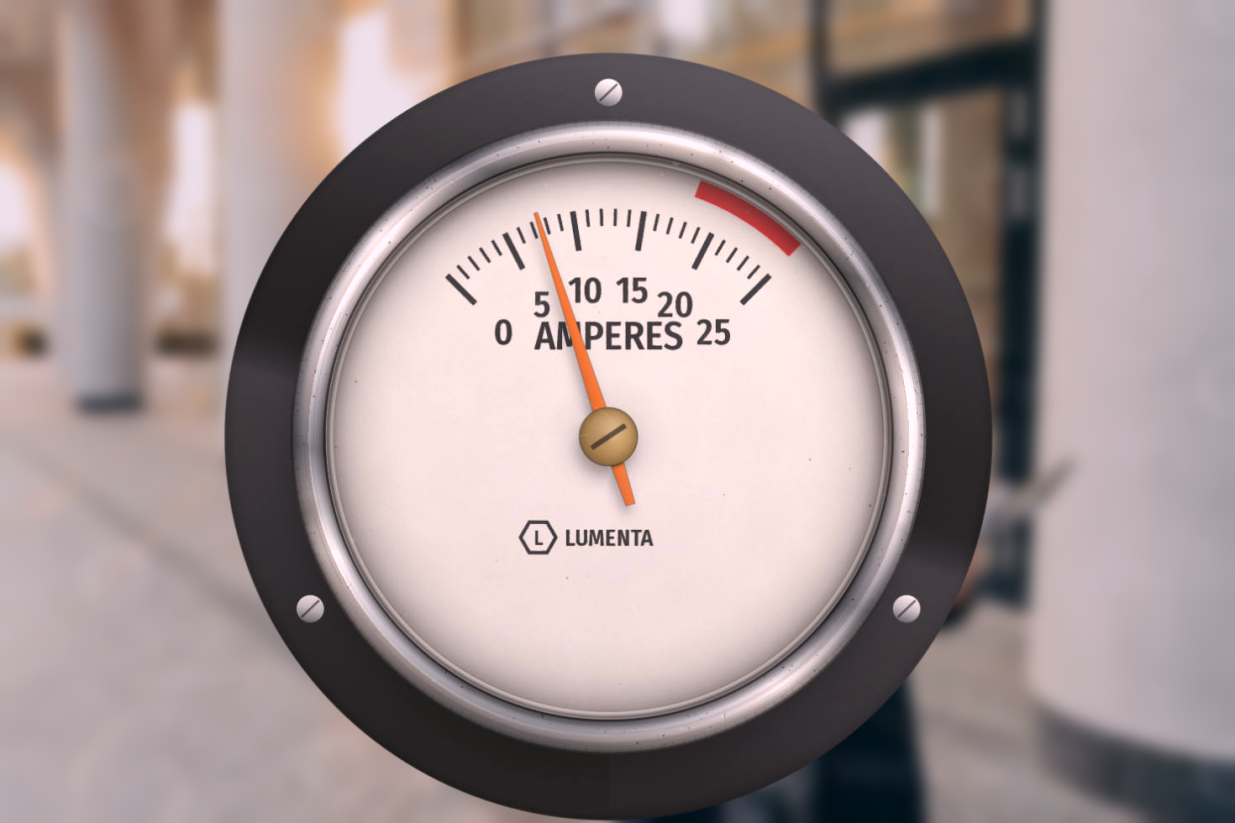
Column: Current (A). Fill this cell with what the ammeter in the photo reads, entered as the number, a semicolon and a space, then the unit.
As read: 7.5; A
